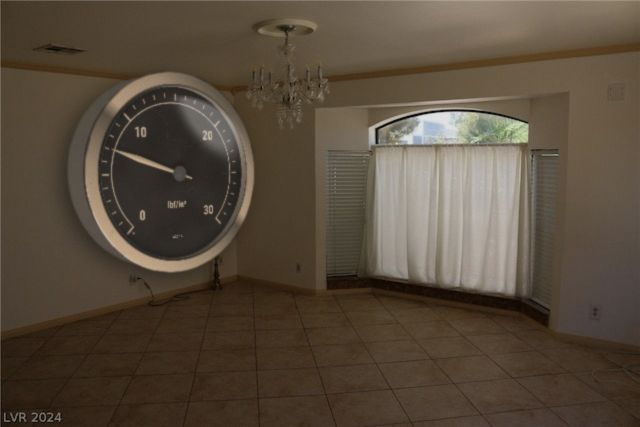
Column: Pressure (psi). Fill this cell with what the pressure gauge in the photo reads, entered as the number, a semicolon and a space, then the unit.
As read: 7; psi
